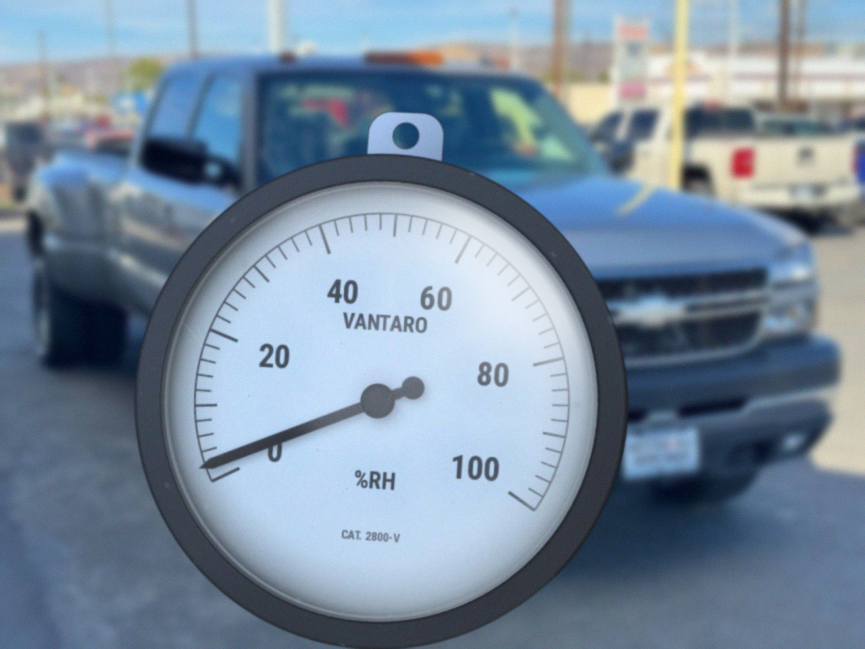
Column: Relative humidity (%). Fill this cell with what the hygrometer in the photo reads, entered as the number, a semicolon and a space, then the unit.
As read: 2; %
